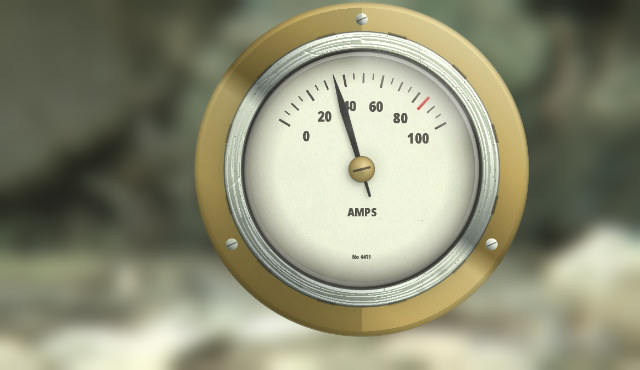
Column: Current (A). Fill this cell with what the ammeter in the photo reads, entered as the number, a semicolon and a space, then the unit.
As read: 35; A
